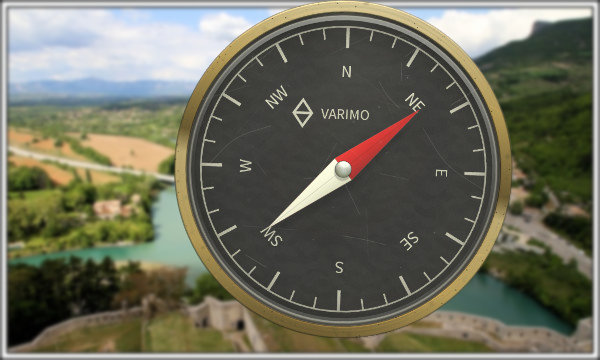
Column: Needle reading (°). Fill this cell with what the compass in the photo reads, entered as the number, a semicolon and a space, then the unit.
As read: 50; °
